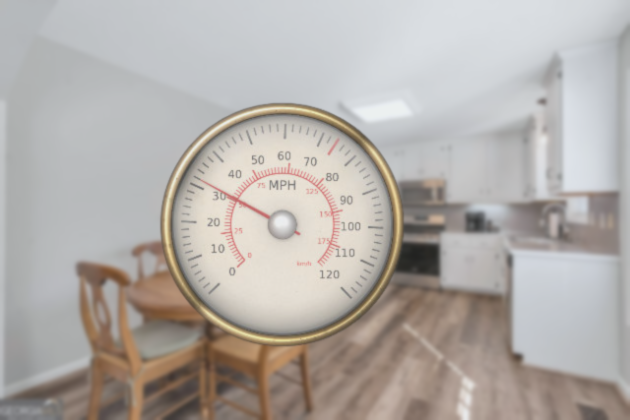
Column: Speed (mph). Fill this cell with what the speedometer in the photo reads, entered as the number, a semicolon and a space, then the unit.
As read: 32; mph
